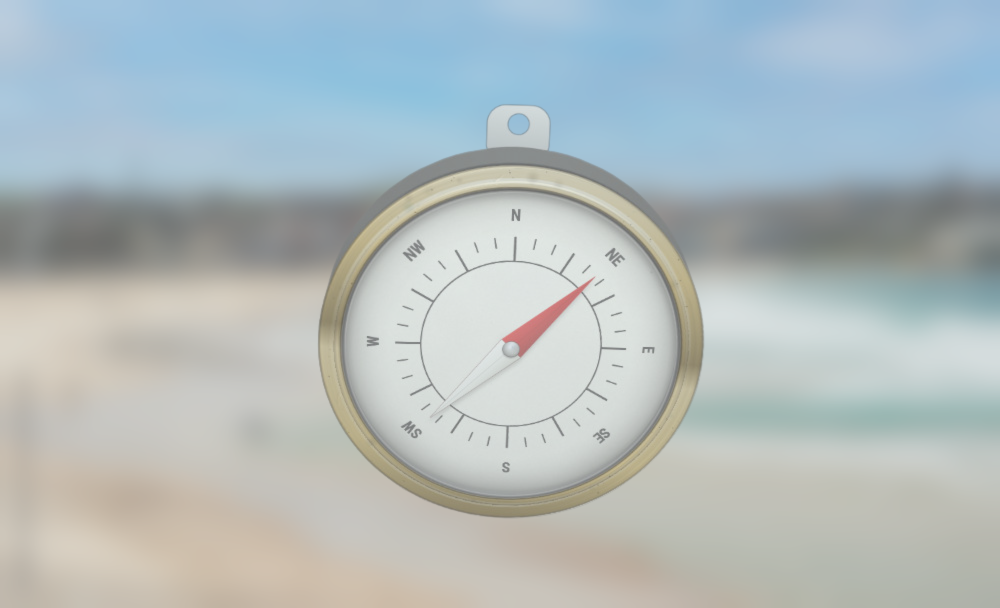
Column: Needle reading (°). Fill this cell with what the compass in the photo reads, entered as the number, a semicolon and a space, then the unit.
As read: 45; °
